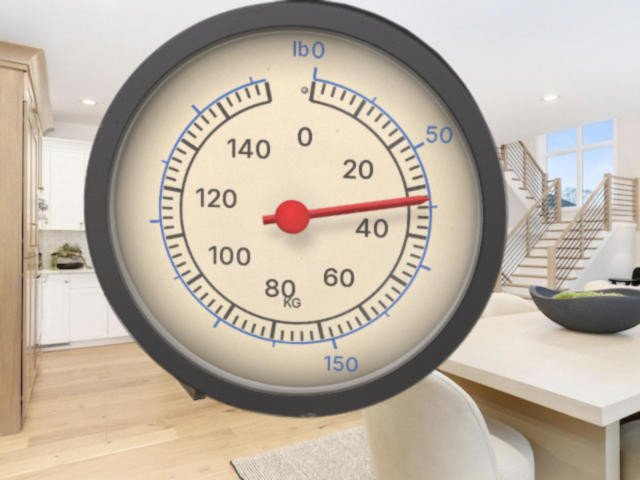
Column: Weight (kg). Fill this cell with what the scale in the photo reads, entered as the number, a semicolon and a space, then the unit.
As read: 32; kg
